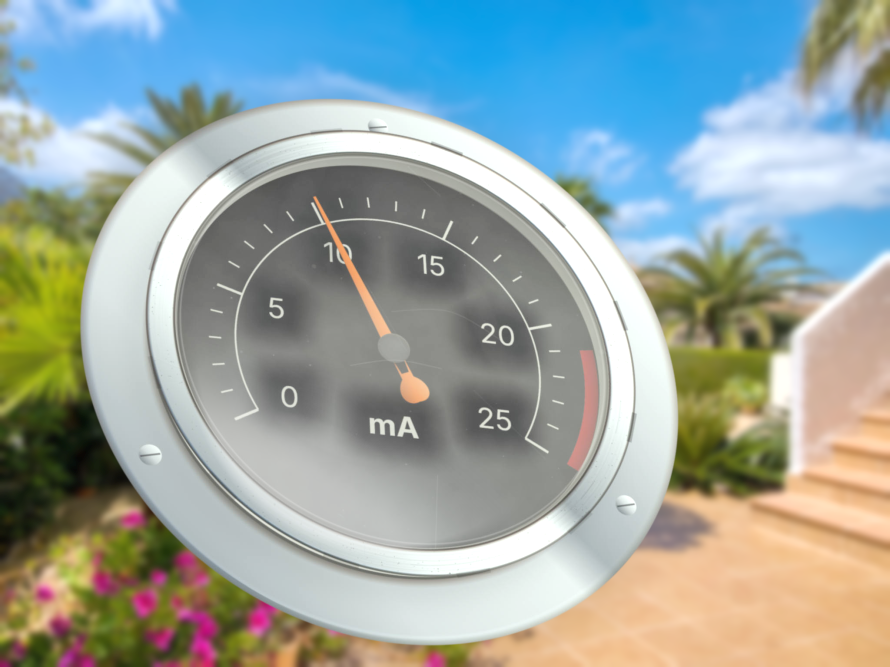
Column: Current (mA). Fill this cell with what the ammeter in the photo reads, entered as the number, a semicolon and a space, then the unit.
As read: 10; mA
